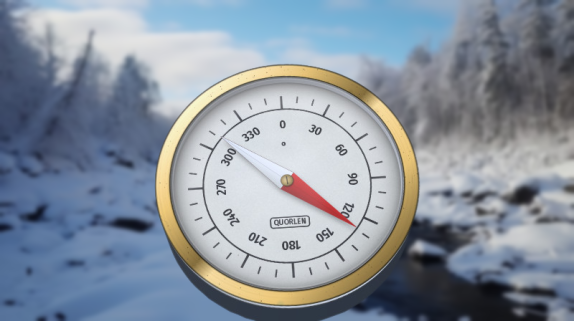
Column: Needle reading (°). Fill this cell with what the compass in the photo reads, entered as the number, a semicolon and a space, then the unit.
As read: 130; °
